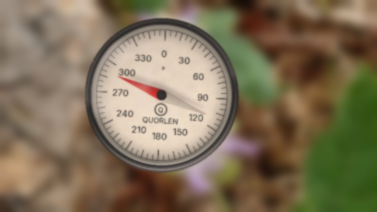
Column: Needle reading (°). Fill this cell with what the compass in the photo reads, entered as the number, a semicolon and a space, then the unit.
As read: 290; °
